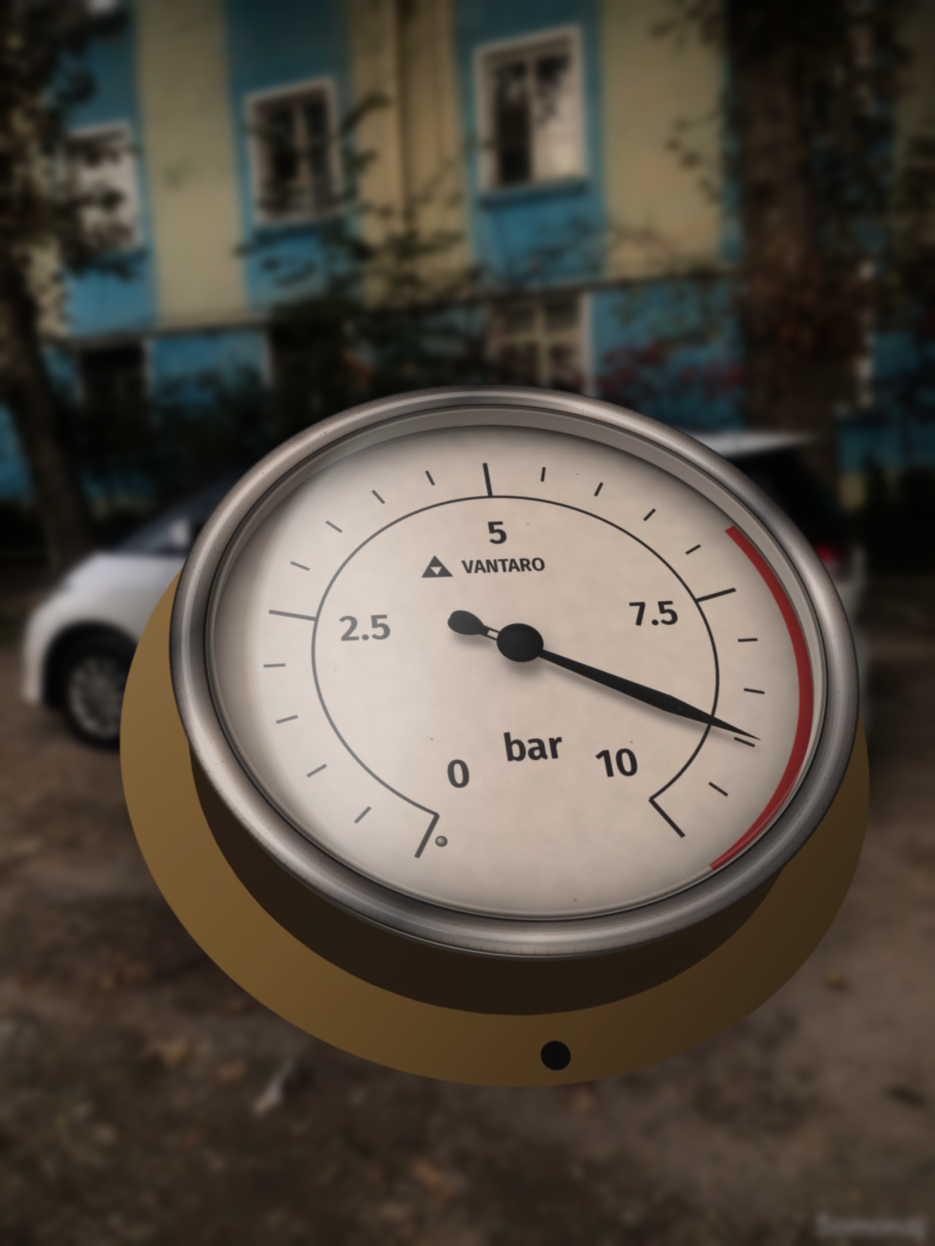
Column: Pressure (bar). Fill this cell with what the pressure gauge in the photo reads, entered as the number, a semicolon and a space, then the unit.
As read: 9; bar
